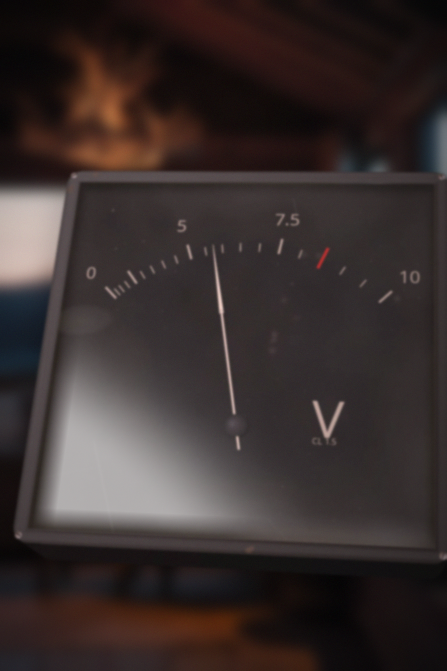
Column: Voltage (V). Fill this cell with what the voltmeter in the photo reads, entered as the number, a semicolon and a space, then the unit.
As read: 5.75; V
